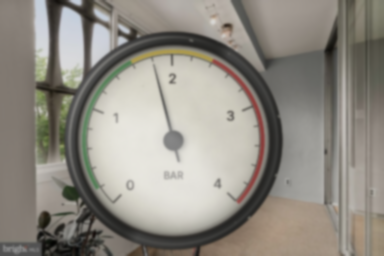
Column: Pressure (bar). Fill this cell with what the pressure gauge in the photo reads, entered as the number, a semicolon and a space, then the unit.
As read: 1.8; bar
